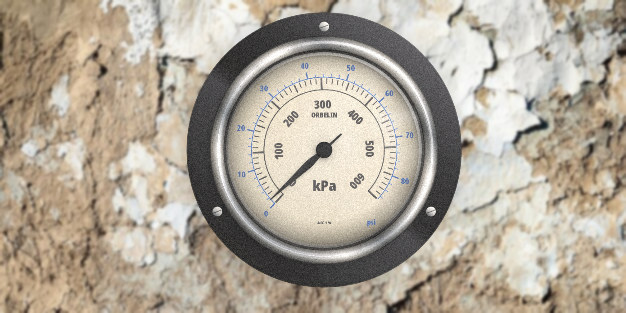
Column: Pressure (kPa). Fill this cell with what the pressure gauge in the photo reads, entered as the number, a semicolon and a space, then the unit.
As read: 10; kPa
